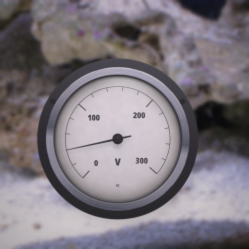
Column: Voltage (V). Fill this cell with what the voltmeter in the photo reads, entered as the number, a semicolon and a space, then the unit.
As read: 40; V
